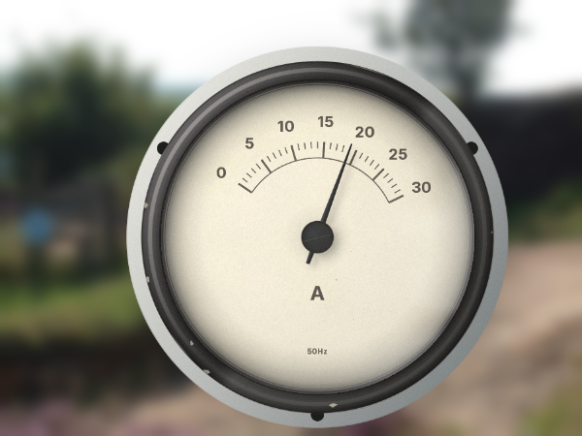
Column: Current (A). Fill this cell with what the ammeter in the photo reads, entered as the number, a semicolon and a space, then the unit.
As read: 19; A
